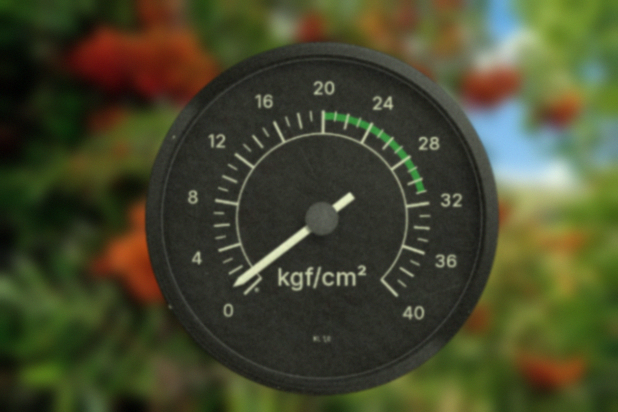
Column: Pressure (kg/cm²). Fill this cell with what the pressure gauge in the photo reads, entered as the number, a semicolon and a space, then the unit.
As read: 1; kg/cm²
